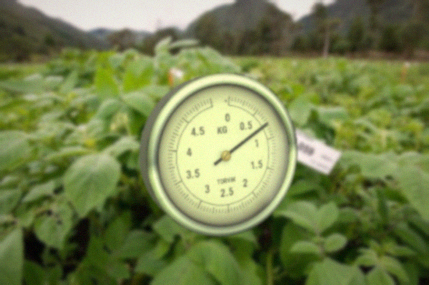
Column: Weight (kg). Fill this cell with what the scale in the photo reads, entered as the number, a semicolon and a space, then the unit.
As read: 0.75; kg
